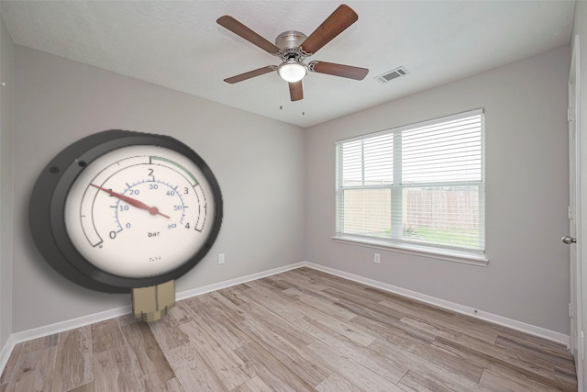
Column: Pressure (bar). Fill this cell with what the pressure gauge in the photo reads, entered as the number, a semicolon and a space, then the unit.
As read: 1; bar
